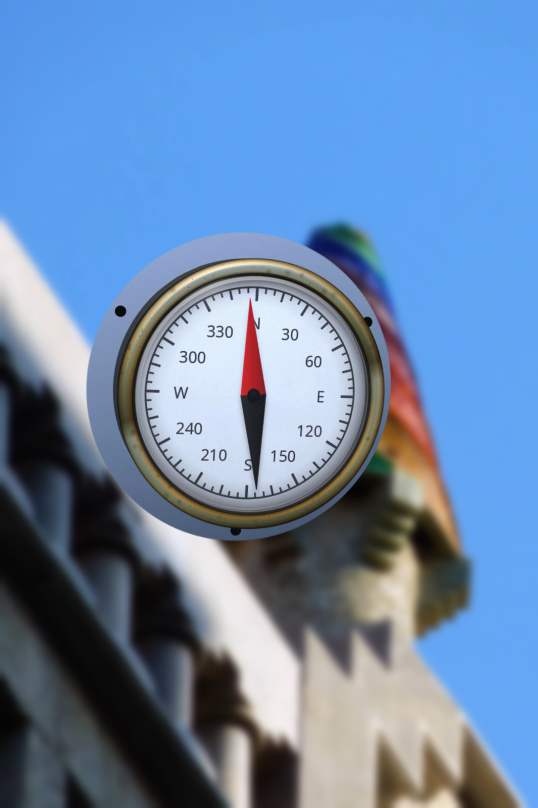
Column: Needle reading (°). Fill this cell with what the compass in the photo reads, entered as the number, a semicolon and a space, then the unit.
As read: 355; °
